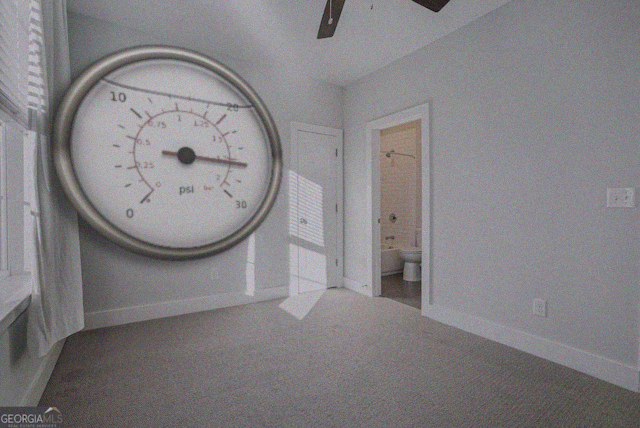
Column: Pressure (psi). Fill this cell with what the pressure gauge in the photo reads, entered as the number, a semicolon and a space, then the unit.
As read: 26; psi
